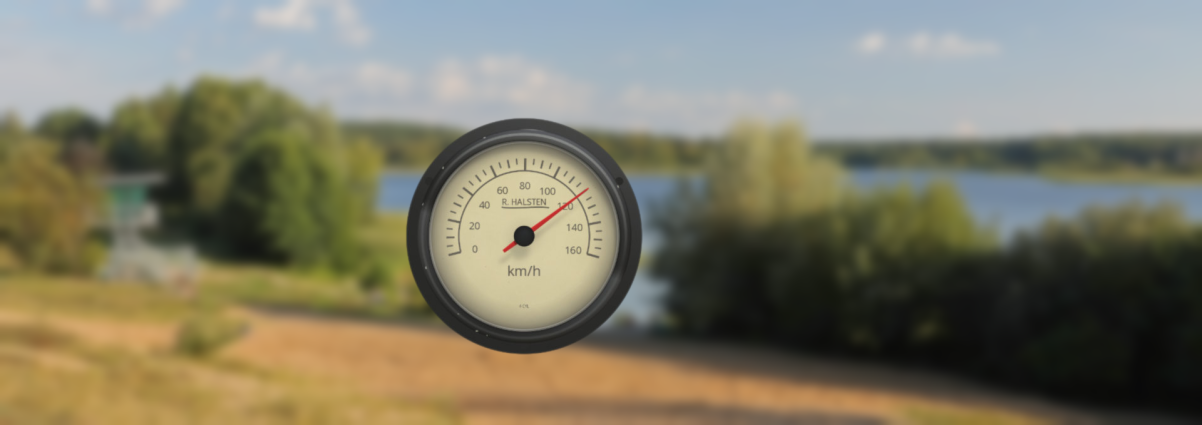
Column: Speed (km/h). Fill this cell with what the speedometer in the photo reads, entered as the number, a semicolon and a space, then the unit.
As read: 120; km/h
